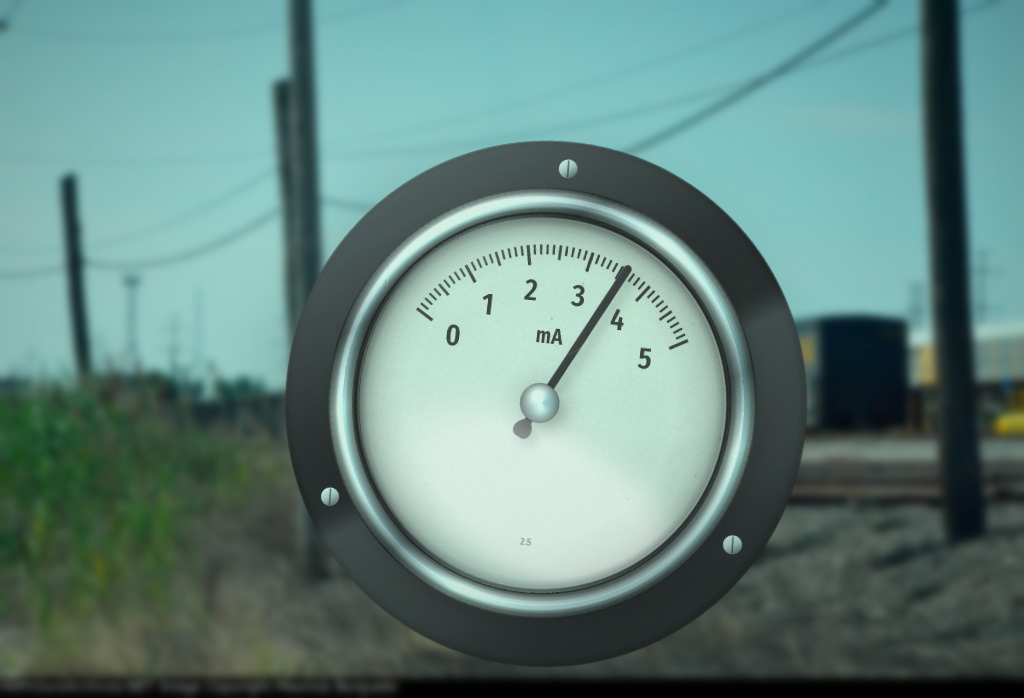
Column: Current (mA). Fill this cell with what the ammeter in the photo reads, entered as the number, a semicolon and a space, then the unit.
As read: 3.6; mA
